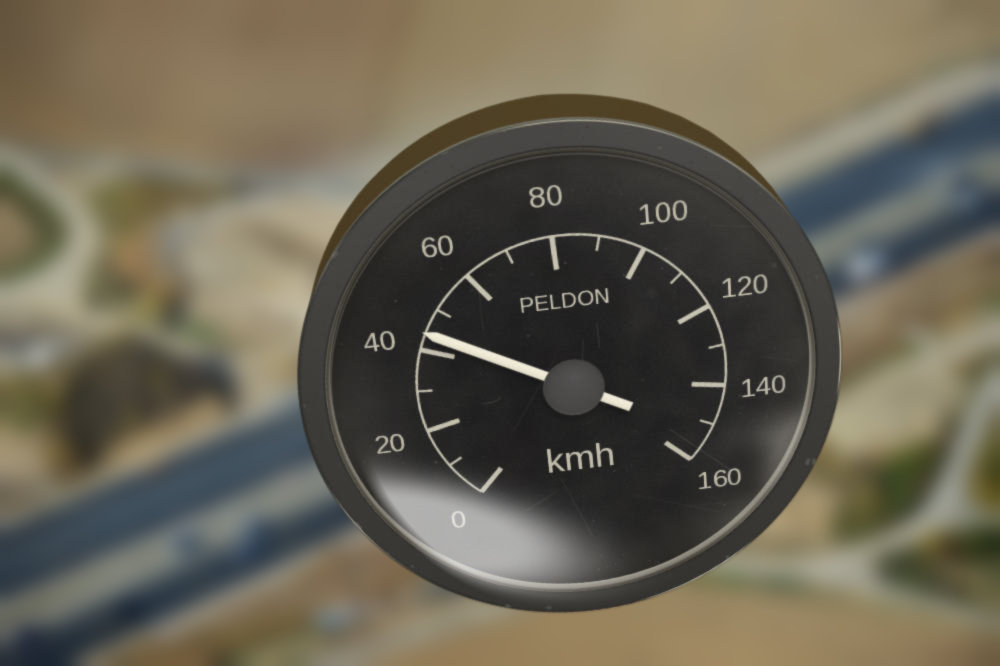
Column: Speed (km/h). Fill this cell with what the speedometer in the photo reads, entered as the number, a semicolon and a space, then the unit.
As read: 45; km/h
